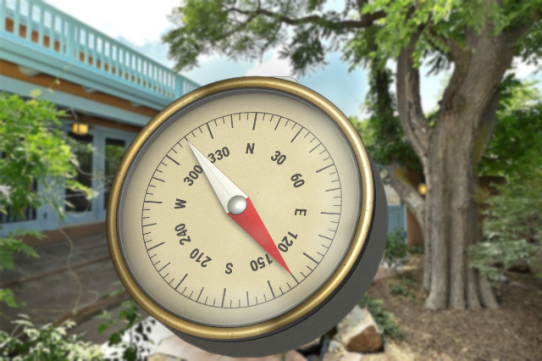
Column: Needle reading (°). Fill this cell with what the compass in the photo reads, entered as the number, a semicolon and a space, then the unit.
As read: 135; °
